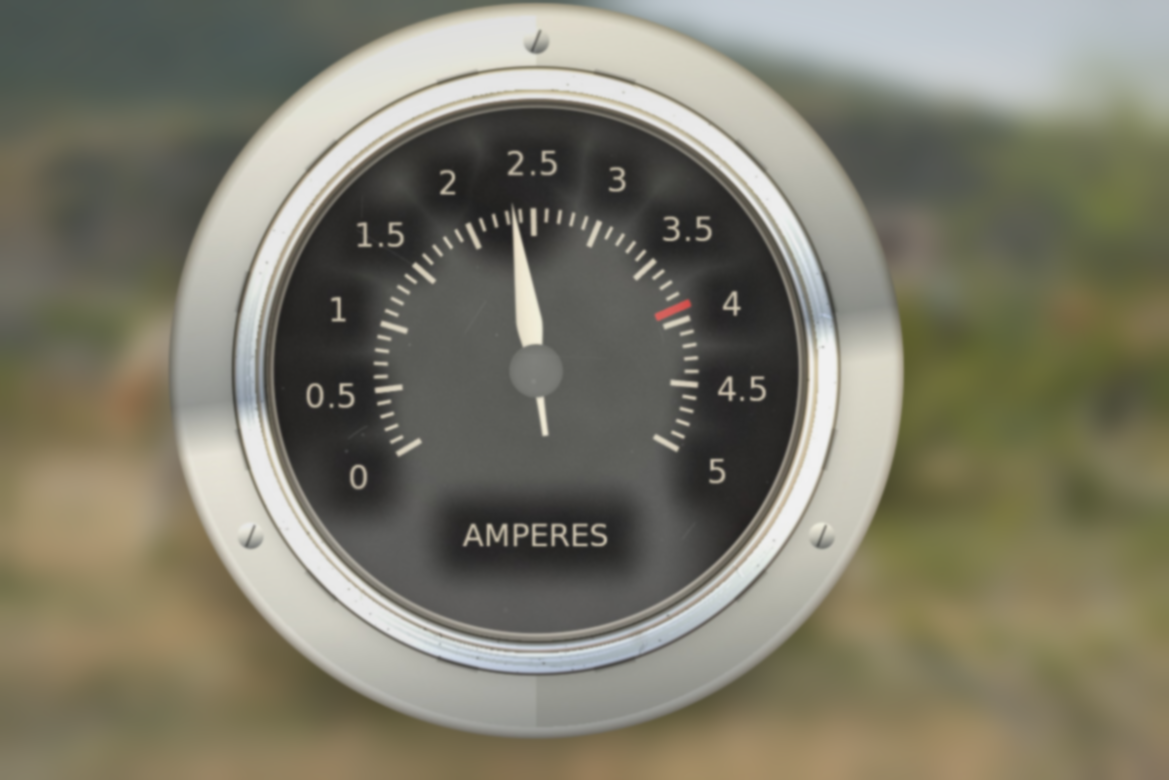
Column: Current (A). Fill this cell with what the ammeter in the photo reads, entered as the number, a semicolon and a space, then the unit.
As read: 2.35; A
